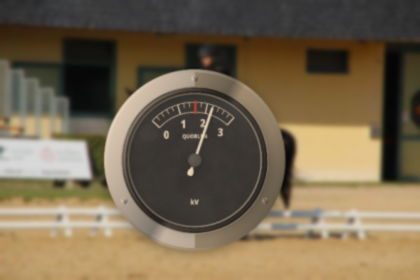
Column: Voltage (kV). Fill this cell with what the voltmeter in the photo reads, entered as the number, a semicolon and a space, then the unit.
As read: 2.2; kV
